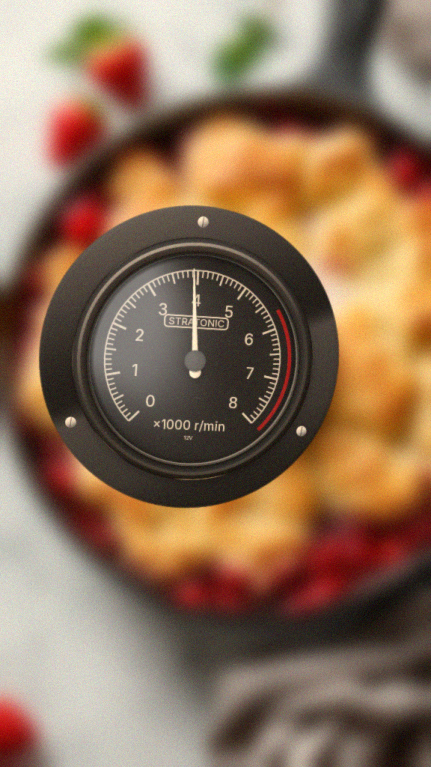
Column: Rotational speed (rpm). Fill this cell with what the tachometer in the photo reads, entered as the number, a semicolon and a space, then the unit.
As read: 3900; rpm
